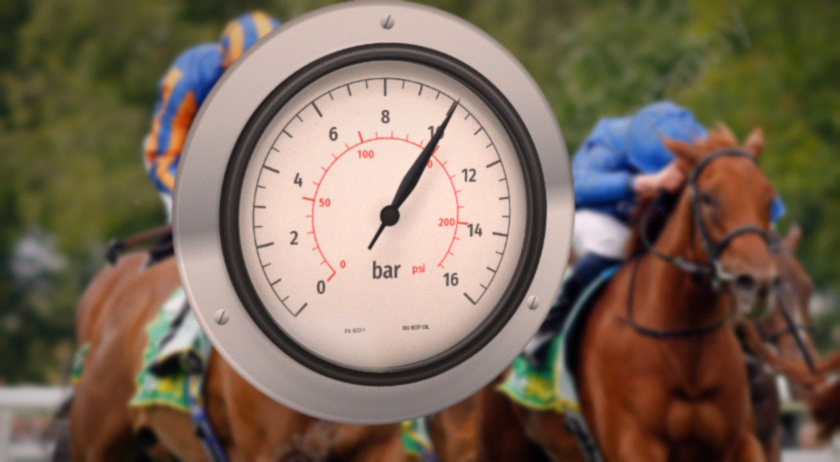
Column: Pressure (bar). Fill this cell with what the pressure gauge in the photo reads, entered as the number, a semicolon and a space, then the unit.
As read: 10; bar
